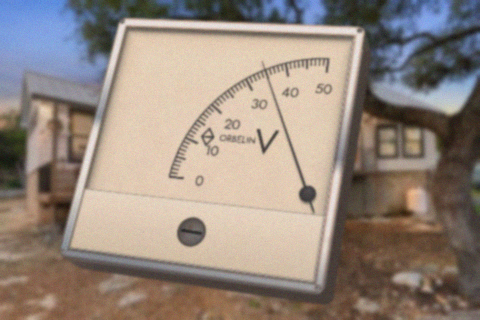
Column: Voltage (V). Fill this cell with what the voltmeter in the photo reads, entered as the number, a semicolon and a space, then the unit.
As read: 35; V
